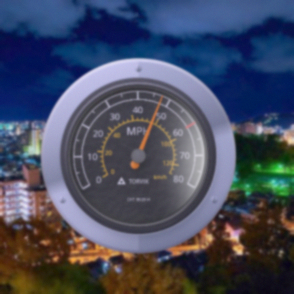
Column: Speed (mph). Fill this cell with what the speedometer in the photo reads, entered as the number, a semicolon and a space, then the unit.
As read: 47.5; mph
